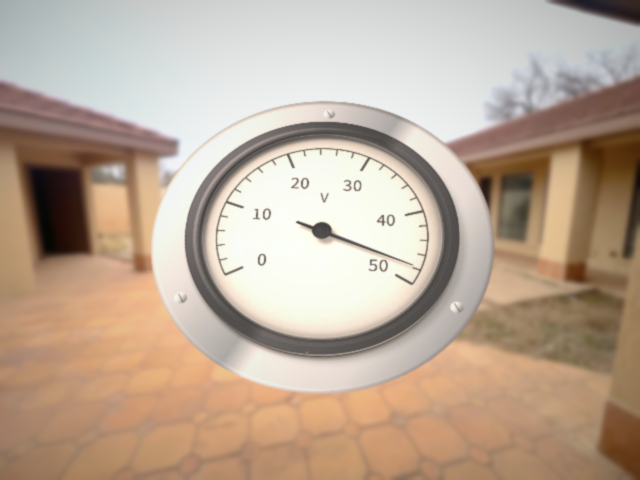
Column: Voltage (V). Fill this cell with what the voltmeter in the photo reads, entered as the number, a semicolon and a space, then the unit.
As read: 48; V
